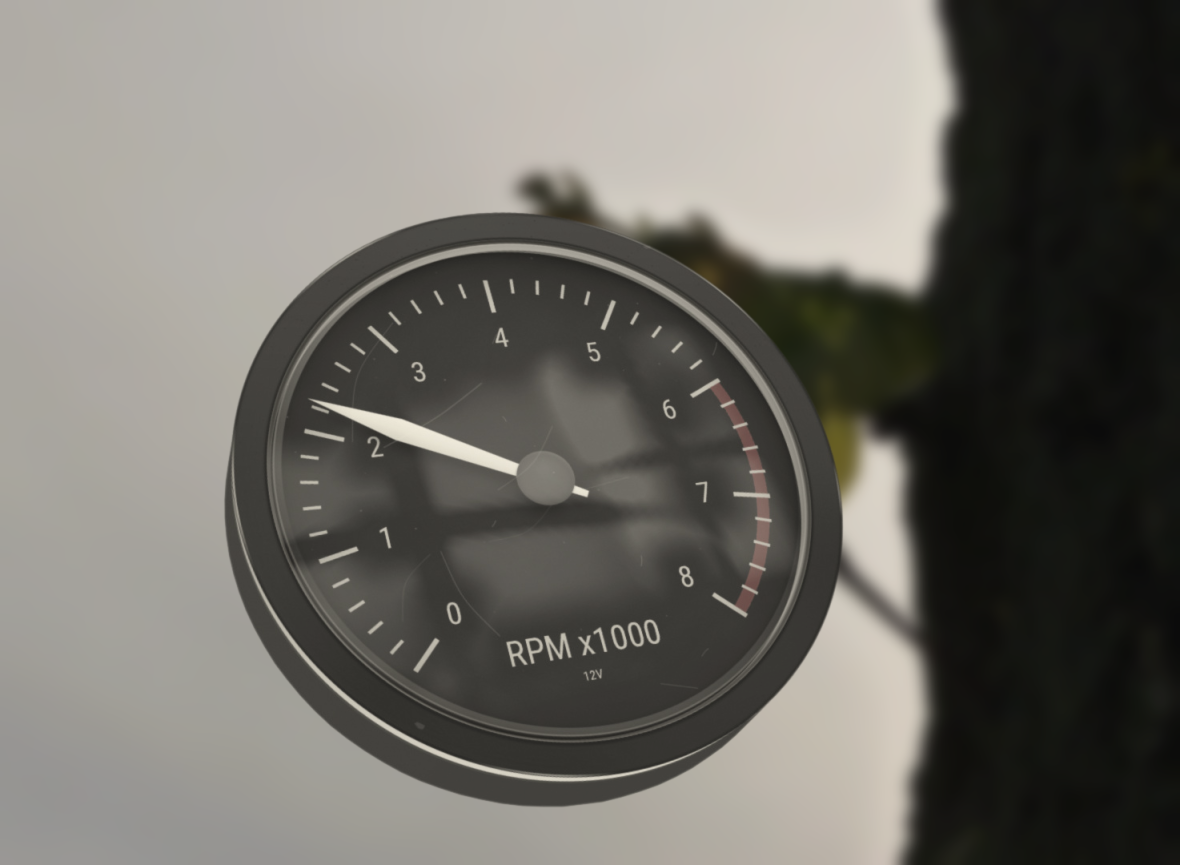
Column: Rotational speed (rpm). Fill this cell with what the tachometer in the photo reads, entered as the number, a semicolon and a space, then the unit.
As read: 2200; rpm
